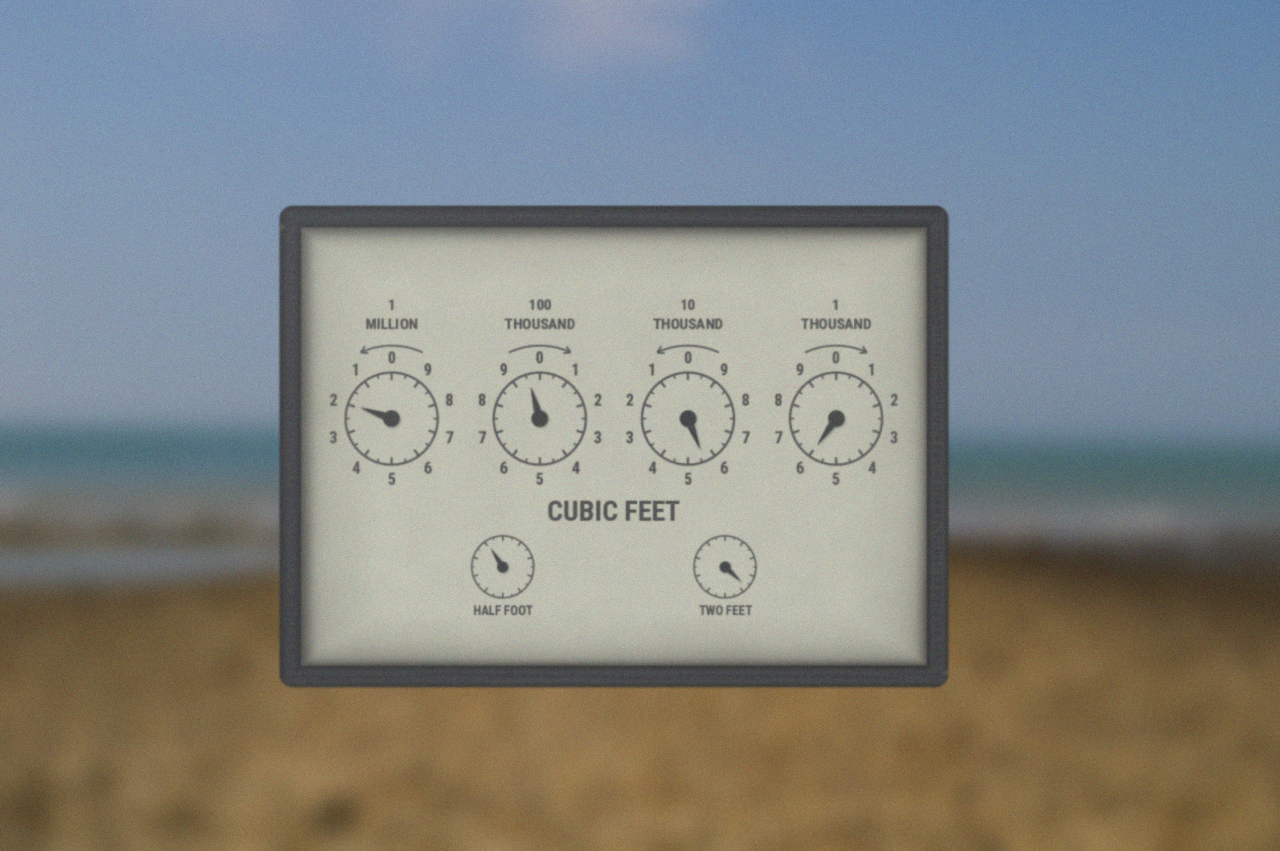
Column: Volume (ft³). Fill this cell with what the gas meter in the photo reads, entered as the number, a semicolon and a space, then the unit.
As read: 195600; ft³
